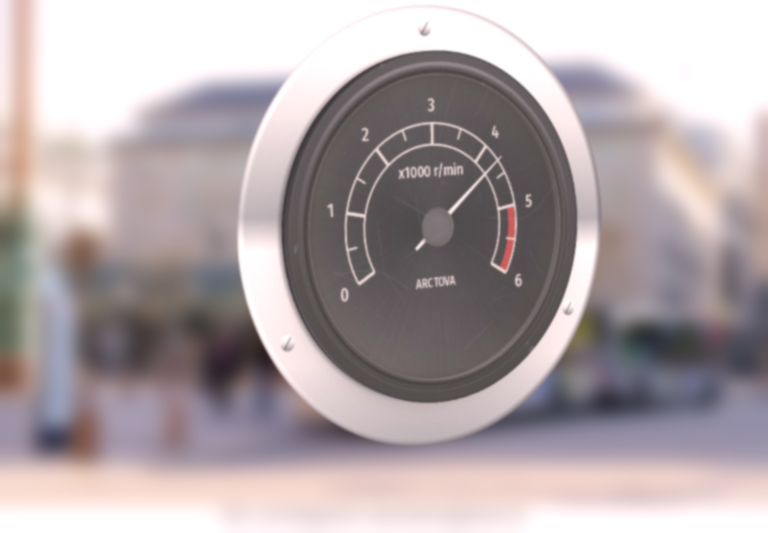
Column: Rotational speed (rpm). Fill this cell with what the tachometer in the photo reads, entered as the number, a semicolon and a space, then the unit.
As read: 4250; rpm
